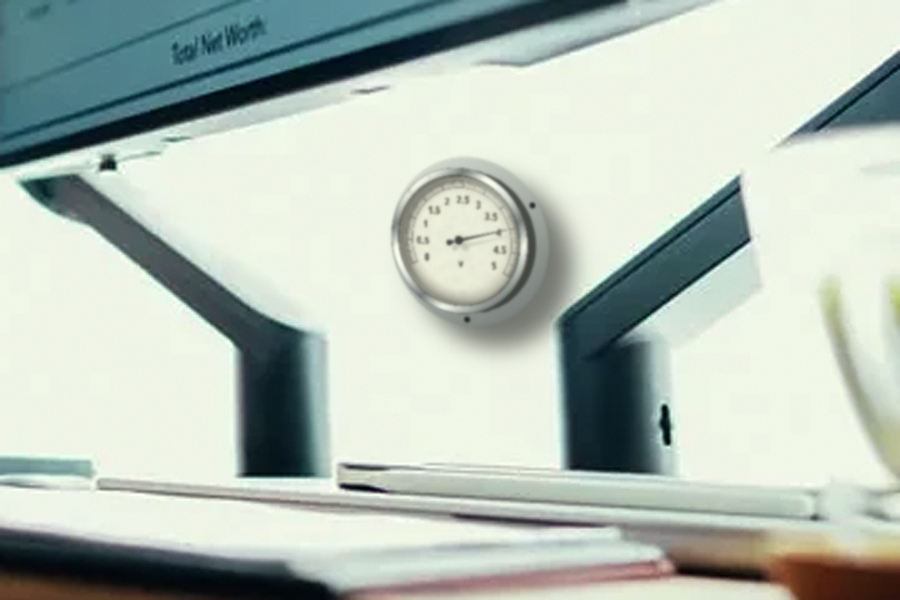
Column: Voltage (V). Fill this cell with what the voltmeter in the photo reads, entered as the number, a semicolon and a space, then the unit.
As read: 4; V
